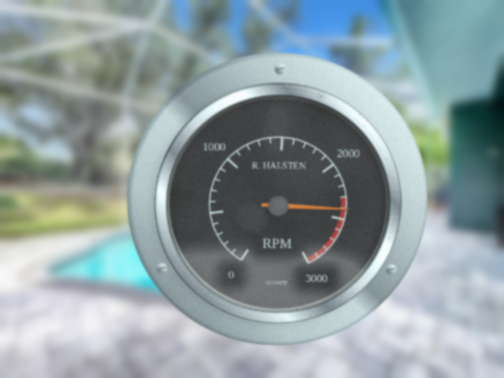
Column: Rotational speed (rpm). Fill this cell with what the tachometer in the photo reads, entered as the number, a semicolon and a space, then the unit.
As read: 2400; rpm
